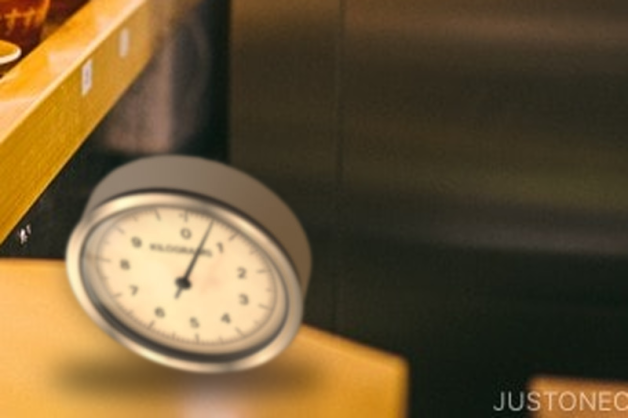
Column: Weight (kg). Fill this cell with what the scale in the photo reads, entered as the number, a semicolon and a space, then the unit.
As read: 0.5; kg
